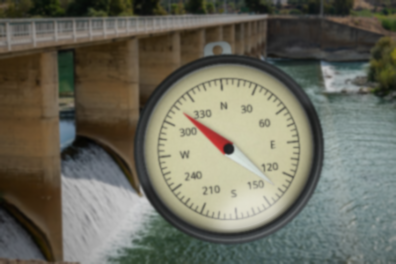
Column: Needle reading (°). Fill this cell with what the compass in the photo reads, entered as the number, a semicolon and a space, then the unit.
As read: 315; °
